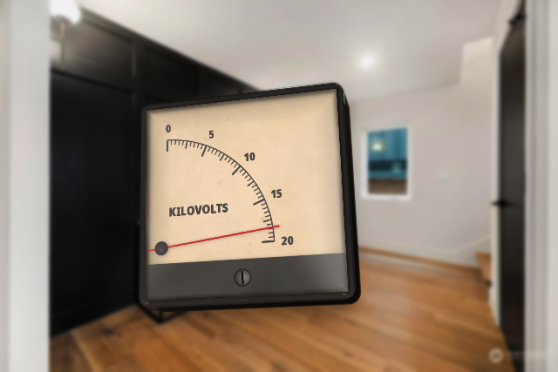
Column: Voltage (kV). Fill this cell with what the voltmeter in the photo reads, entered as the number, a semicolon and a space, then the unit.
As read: 18.5; kV
